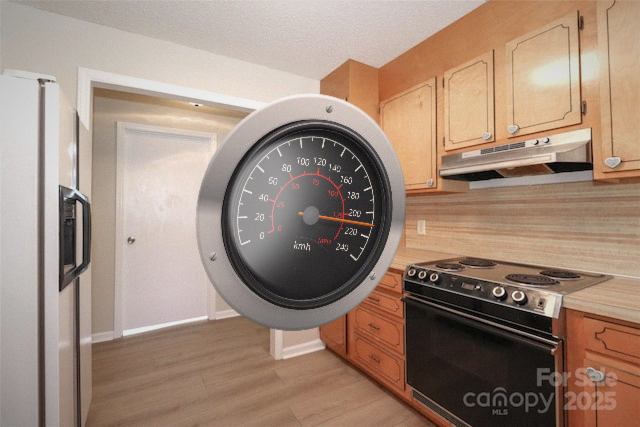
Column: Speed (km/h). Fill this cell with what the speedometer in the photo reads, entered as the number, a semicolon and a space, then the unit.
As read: 210; km/h
